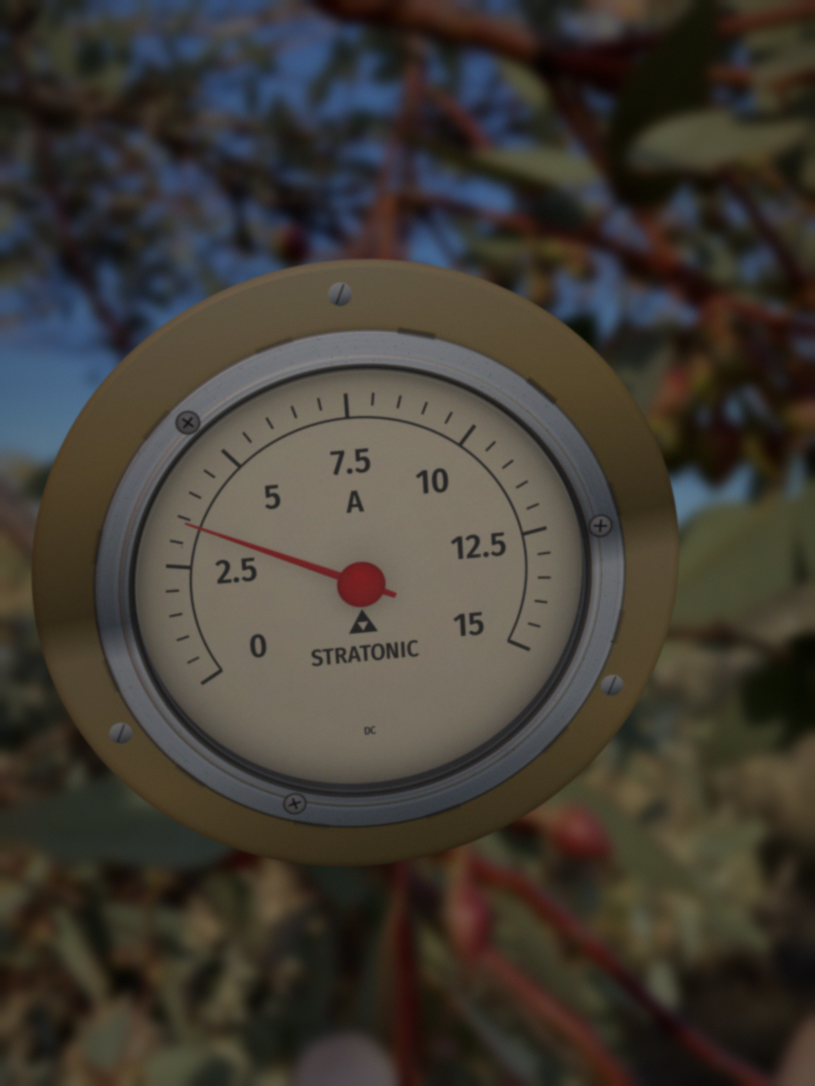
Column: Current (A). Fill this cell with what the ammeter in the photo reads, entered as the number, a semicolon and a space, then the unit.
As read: 3.5; A
